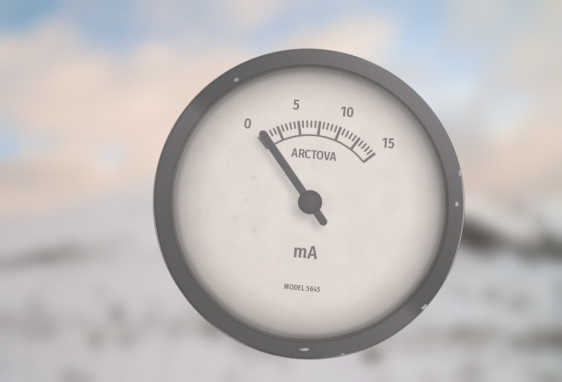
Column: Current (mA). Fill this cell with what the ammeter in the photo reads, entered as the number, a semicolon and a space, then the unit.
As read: 0.5; mA
